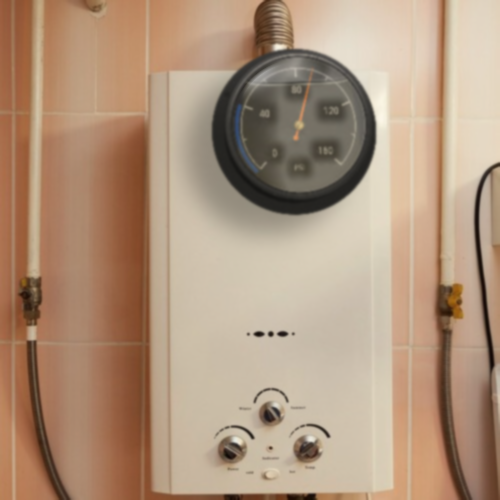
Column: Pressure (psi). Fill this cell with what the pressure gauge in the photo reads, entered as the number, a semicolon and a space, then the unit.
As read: 90; psi
